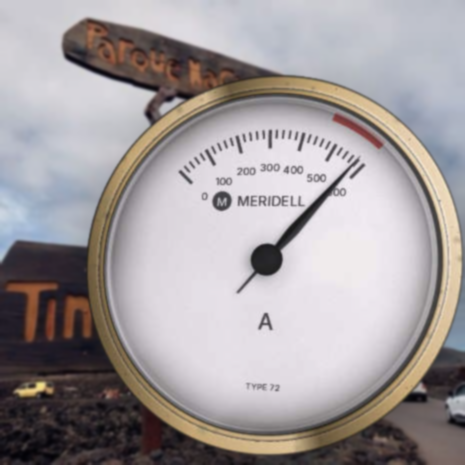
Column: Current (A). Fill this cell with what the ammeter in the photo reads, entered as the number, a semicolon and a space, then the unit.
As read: 580; A
